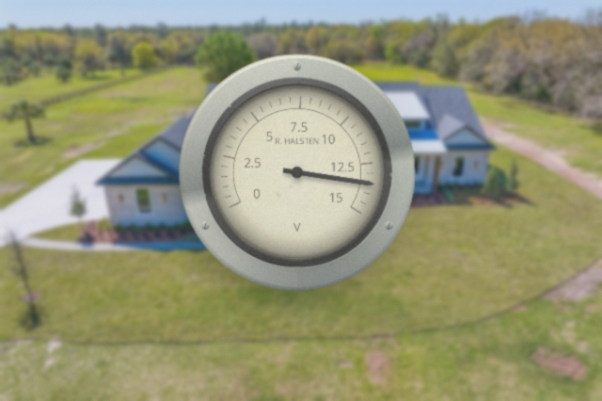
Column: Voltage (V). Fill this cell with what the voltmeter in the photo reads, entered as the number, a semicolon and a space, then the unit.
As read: 13.5; V
